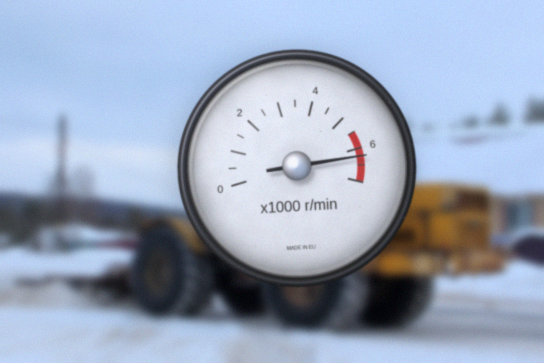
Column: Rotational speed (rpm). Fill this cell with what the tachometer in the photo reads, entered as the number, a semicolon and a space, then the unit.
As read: 6250; rpm
